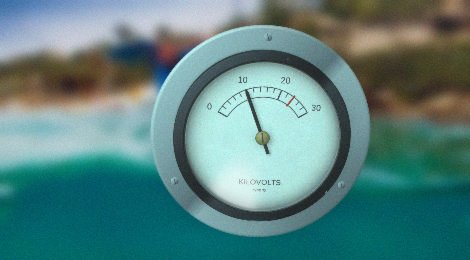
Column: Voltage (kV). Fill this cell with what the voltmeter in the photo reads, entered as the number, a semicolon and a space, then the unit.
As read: 10; kV
